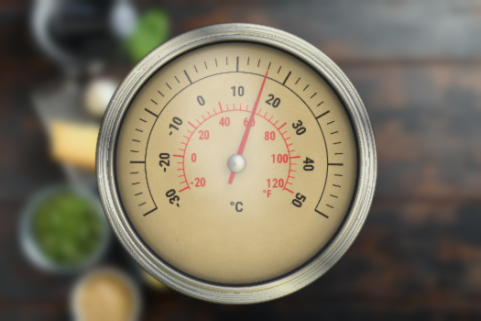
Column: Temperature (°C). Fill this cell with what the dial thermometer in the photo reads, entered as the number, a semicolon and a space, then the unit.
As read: 16; °C
